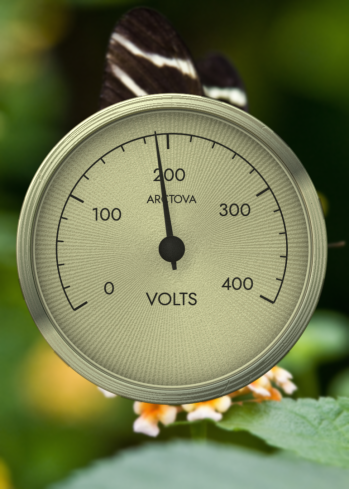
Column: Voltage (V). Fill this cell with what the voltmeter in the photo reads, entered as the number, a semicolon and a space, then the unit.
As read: 190; V
